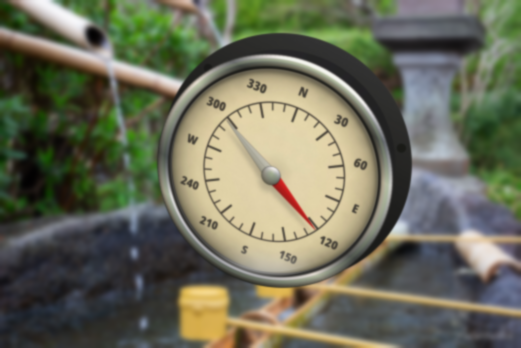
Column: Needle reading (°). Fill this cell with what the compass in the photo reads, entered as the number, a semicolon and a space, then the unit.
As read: 120; °
